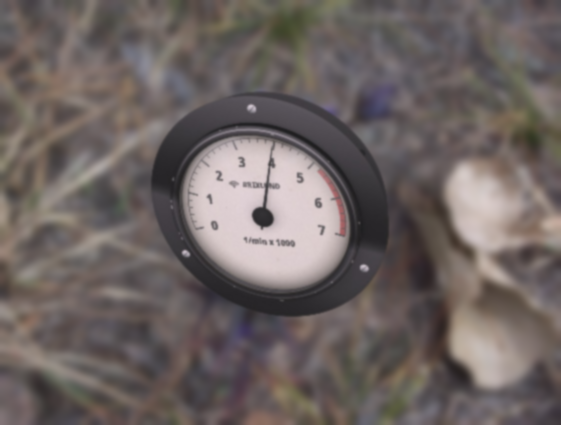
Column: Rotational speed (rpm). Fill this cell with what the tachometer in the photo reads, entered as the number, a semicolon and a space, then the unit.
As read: 4000; rpm
